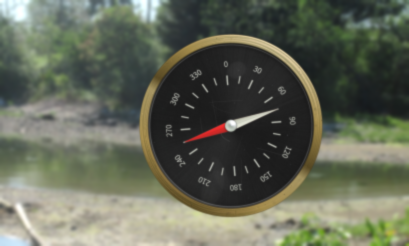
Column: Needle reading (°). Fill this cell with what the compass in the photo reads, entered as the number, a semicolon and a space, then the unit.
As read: 255; °
